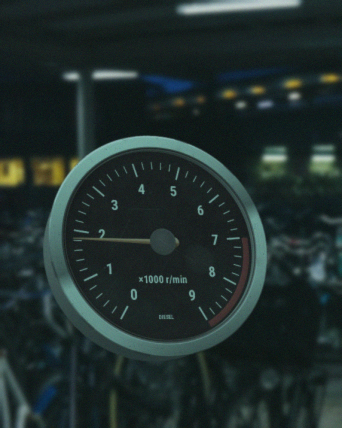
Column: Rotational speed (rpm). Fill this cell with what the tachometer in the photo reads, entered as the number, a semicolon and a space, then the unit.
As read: 1800; rpm
